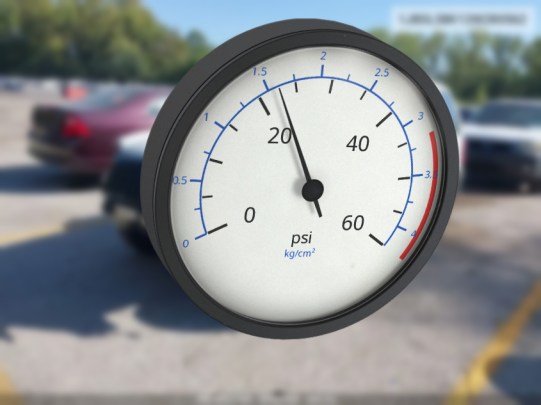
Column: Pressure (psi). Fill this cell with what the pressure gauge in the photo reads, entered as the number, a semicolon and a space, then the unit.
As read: 22.5; psi
